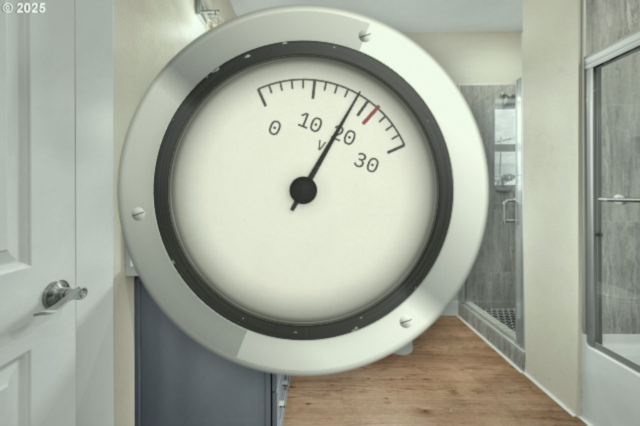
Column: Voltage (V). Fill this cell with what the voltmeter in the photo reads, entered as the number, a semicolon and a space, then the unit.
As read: 18; V
